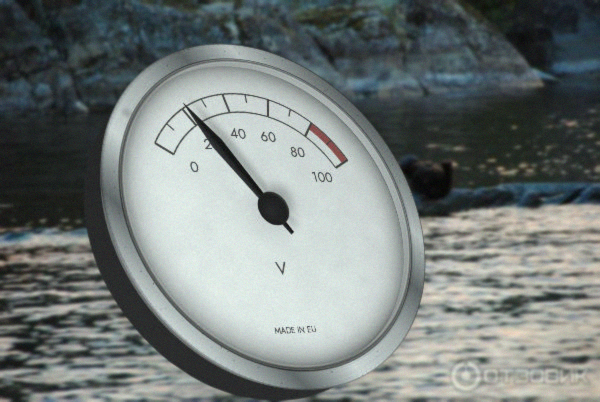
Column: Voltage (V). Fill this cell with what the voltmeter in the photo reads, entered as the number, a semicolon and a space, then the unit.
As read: 20; V
